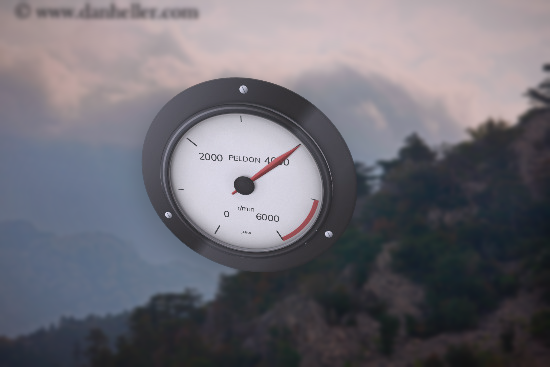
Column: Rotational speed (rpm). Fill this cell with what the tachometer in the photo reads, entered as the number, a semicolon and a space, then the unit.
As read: 4000; rpm
